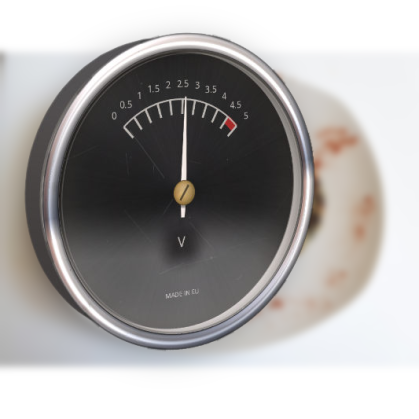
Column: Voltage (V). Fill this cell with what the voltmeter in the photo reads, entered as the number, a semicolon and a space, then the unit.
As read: 2.5; V
